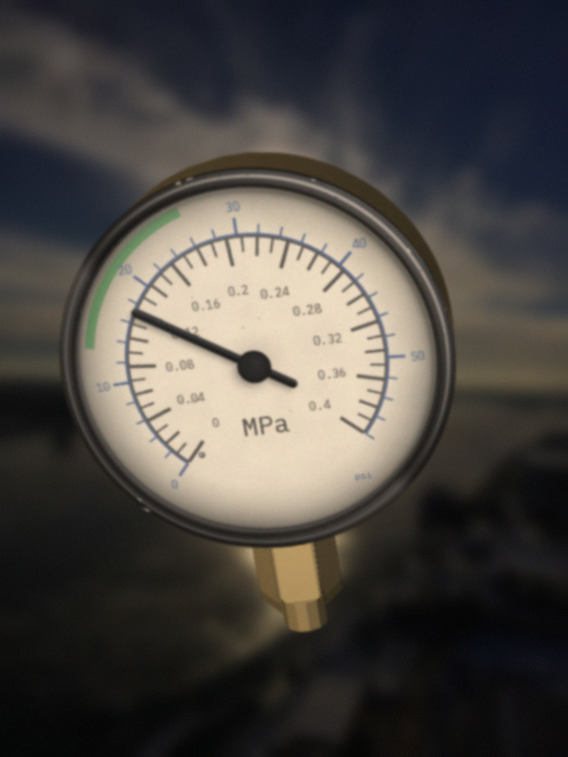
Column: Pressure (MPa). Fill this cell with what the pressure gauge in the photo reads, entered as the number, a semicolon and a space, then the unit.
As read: 0.12; MPa
